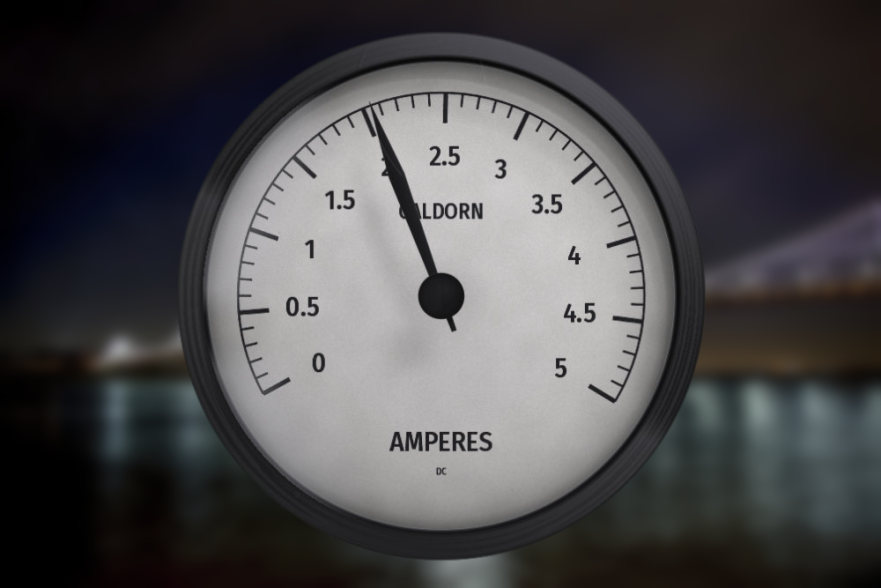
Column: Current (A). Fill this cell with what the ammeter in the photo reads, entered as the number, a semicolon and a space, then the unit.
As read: 2.05; A
